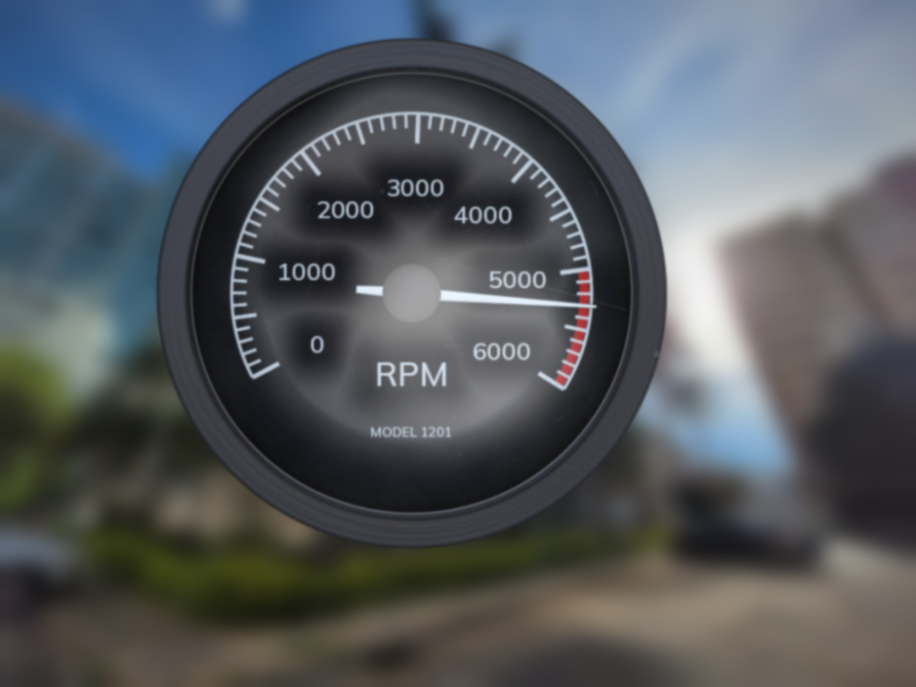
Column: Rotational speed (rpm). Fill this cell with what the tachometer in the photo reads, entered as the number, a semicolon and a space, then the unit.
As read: 5300; rpm
